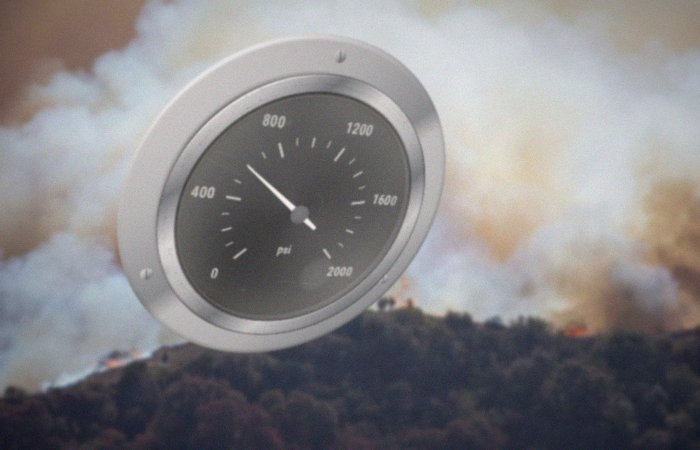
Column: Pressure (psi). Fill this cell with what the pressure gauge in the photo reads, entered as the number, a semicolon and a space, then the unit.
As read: 600; psi
